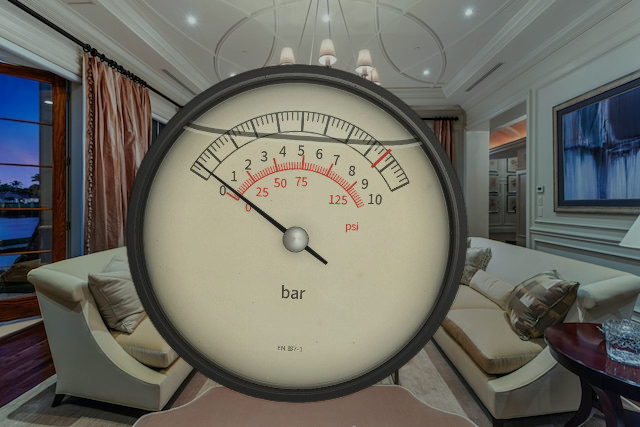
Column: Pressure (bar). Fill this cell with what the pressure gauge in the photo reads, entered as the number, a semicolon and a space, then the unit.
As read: 0.4; bar
